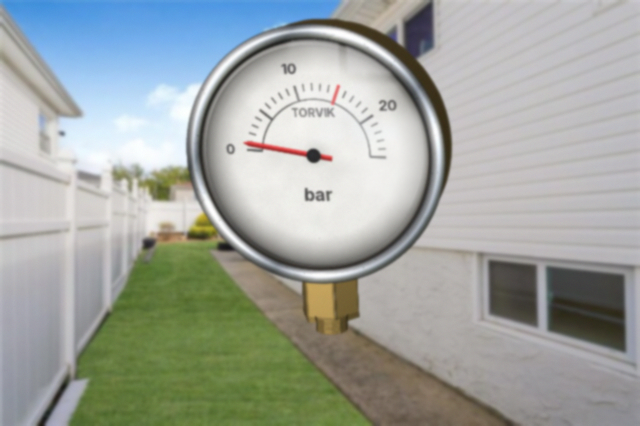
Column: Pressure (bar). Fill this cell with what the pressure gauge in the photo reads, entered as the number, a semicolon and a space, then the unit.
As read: 1; bar
